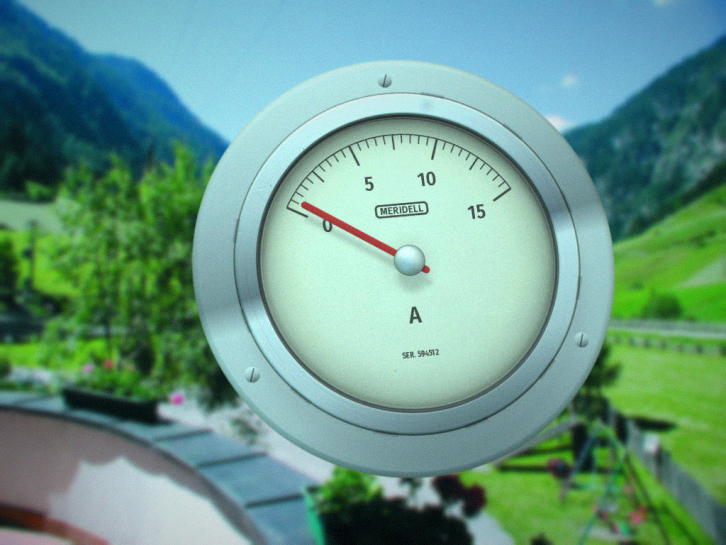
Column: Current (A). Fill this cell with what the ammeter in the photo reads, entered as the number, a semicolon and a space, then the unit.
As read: 0.5; A
